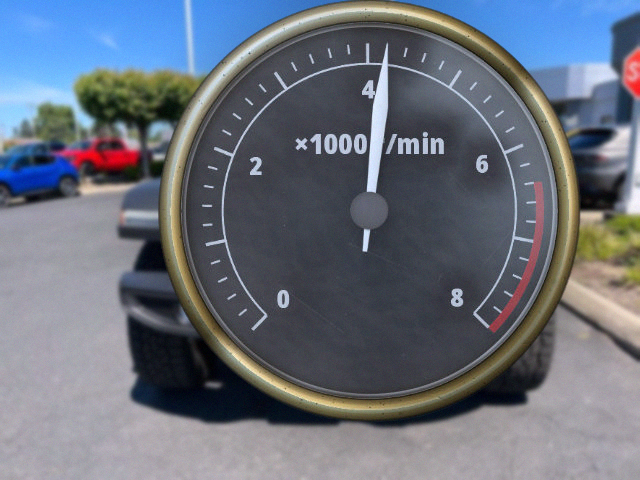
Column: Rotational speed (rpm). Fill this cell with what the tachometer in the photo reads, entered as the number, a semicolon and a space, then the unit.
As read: 4200; rpm
